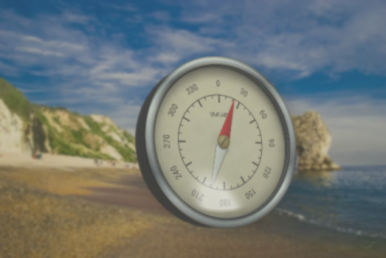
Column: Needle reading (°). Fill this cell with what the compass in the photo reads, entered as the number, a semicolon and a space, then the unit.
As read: 20; °
